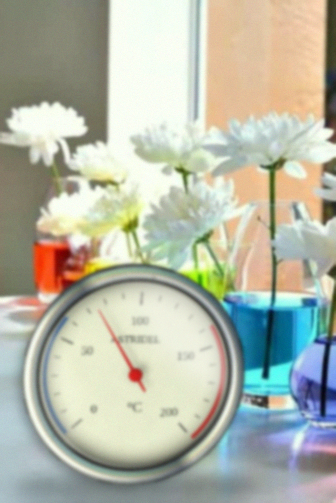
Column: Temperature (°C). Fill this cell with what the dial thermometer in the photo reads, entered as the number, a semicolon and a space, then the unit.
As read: 75; °C
